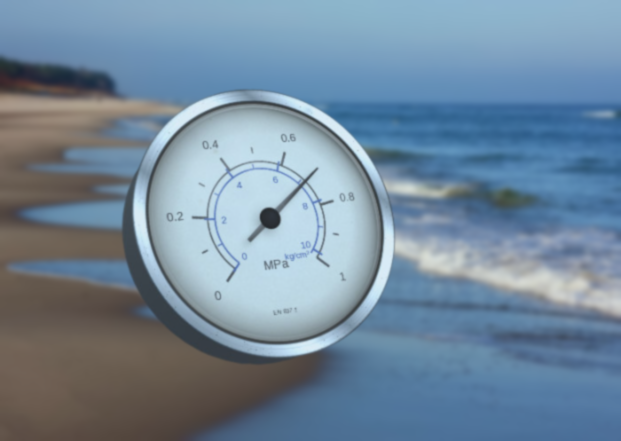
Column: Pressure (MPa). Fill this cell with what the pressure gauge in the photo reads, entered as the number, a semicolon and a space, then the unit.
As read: 0.7; MPa
